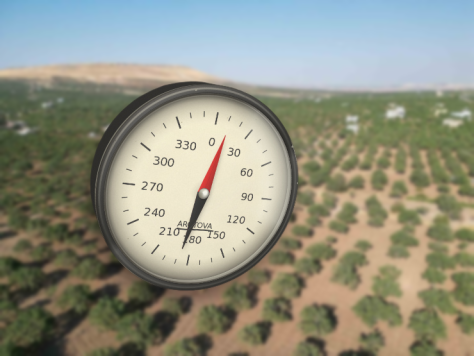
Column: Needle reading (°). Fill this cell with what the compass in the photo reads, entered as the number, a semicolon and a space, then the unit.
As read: 10; °
